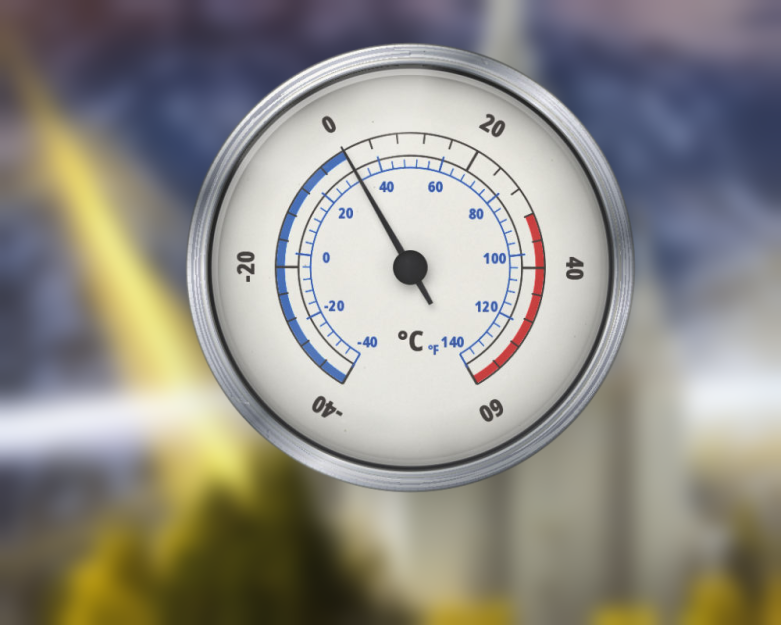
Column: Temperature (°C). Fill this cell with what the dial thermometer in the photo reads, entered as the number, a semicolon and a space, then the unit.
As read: 0; °C
